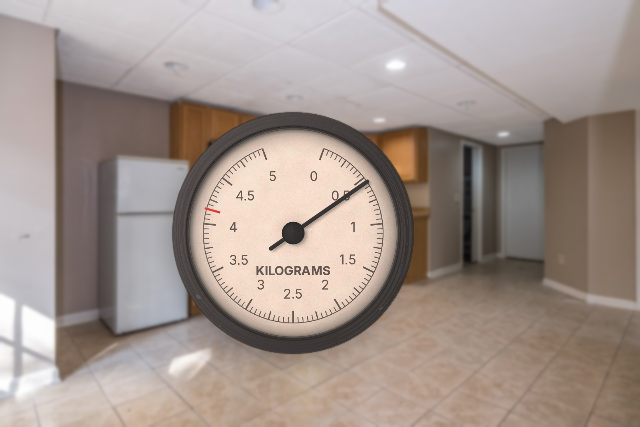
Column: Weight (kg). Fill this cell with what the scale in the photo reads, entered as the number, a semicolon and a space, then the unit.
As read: 0.55; kg
